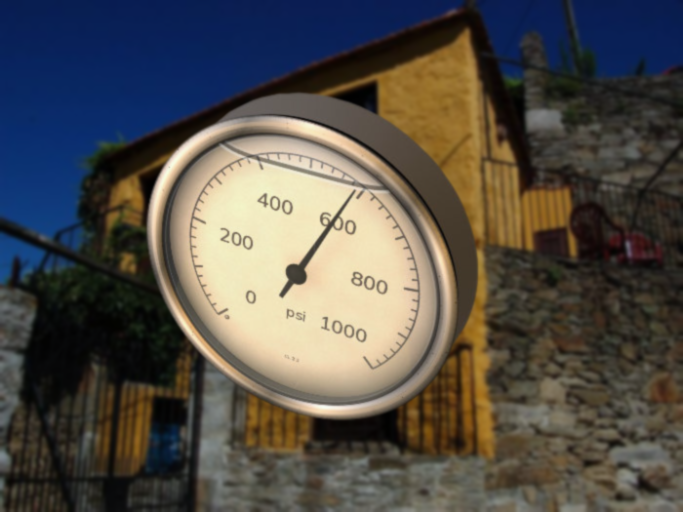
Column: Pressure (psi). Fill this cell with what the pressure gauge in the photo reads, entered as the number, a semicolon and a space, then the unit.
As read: 590; psi
